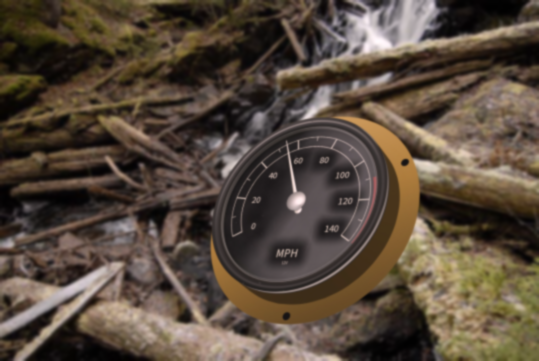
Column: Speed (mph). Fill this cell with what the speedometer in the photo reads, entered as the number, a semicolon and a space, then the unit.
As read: 55; mph
